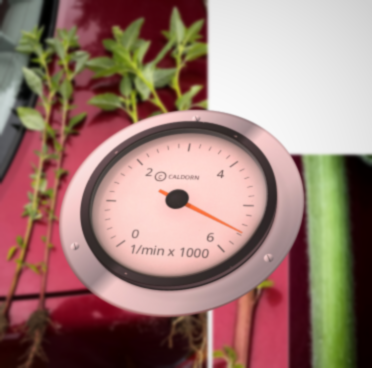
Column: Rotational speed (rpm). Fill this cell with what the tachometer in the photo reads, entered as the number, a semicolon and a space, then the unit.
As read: 5600; rpm
